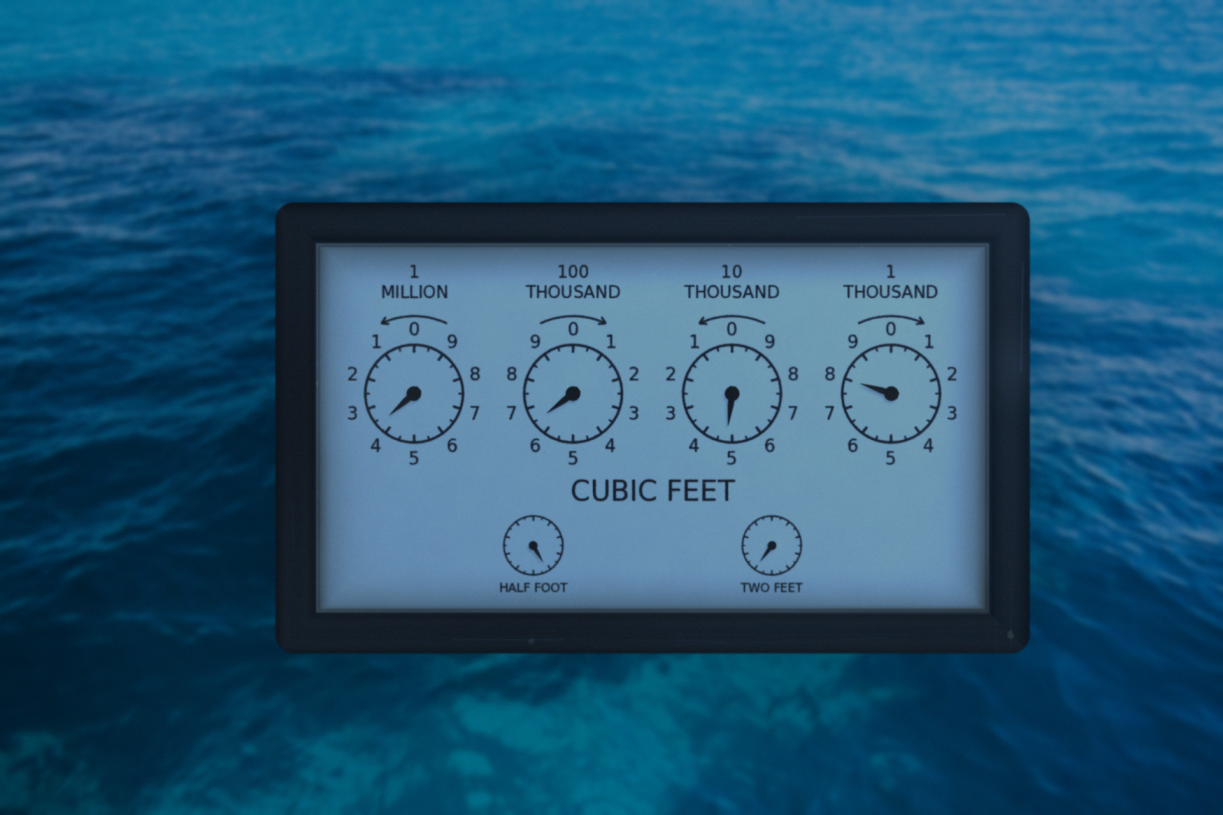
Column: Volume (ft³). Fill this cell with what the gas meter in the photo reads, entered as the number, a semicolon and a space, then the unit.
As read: 364800; ft³
